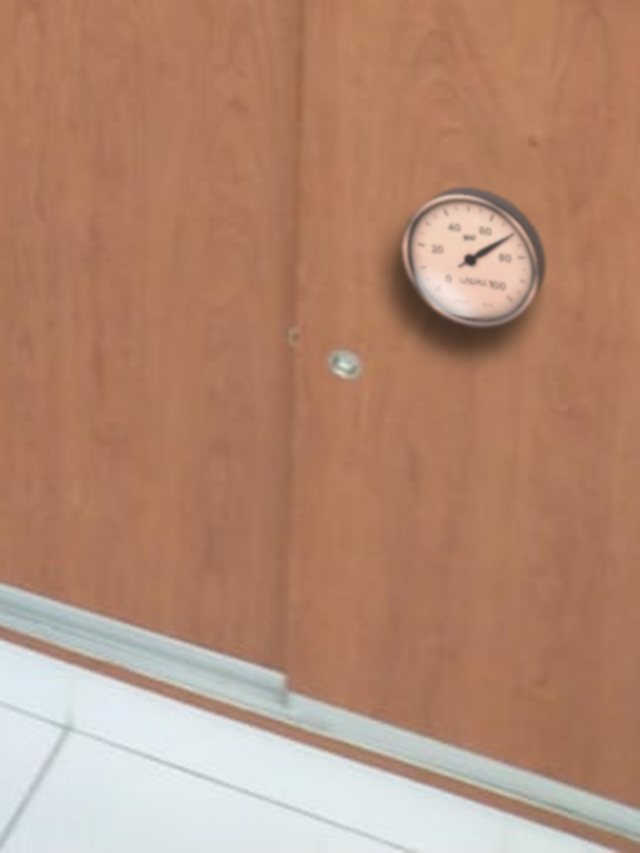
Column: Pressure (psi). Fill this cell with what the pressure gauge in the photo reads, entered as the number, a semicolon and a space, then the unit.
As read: 70; psi
